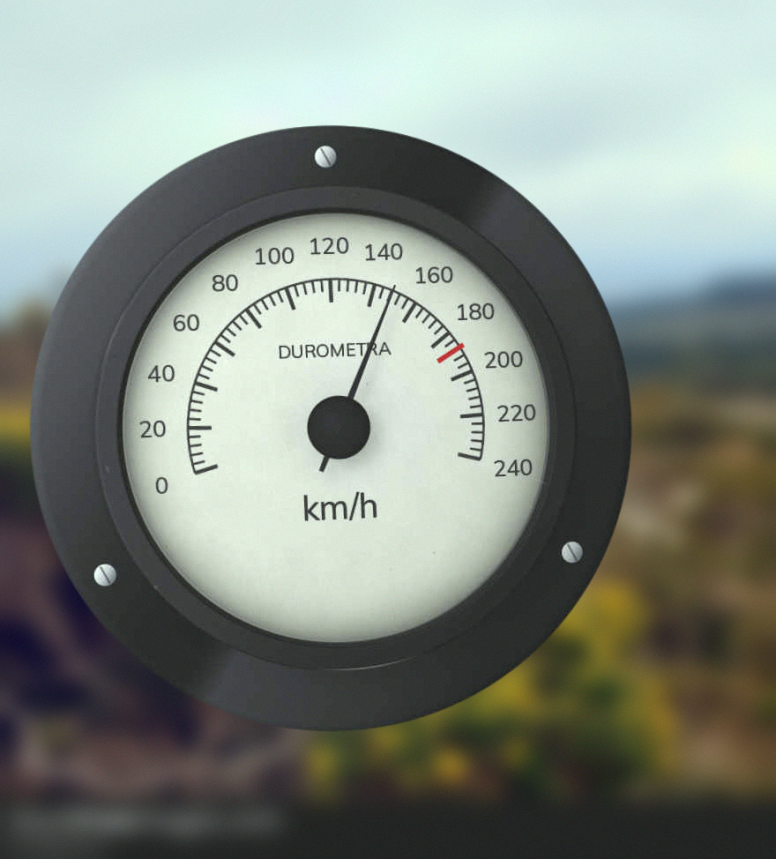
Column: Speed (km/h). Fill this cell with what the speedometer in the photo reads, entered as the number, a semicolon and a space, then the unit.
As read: 148; km/h
